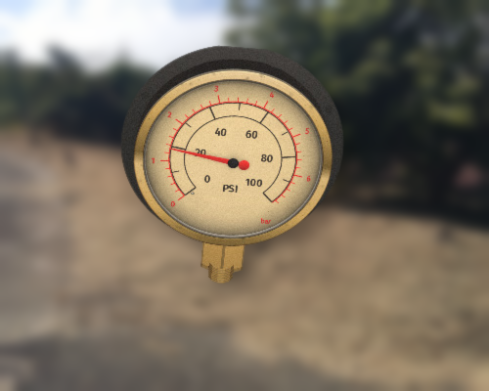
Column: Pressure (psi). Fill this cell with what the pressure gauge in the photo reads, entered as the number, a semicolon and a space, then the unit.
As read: 20; psi
